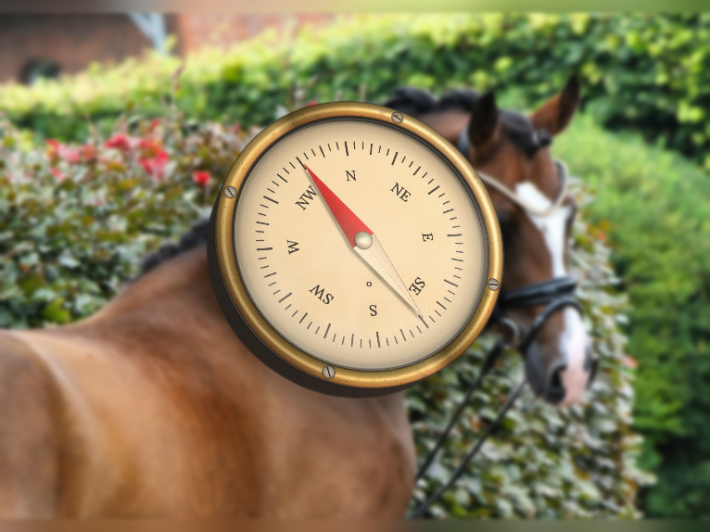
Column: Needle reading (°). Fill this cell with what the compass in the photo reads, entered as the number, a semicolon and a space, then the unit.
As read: 330; °
